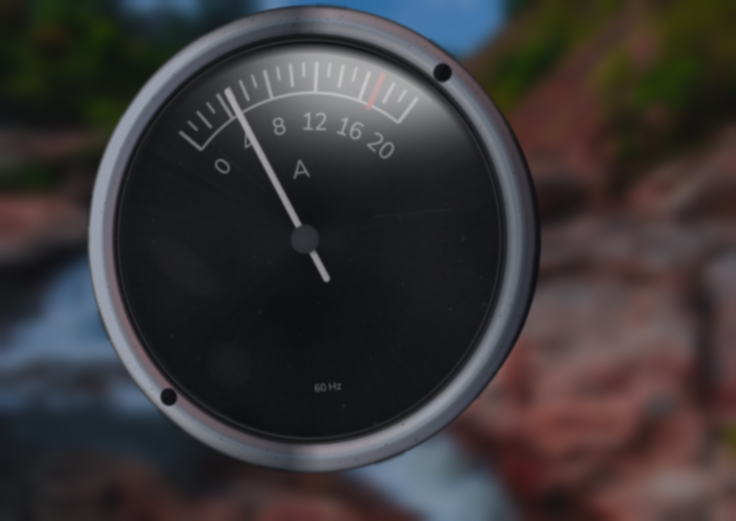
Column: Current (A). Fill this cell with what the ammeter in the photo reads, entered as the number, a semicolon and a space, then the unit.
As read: 5; A
